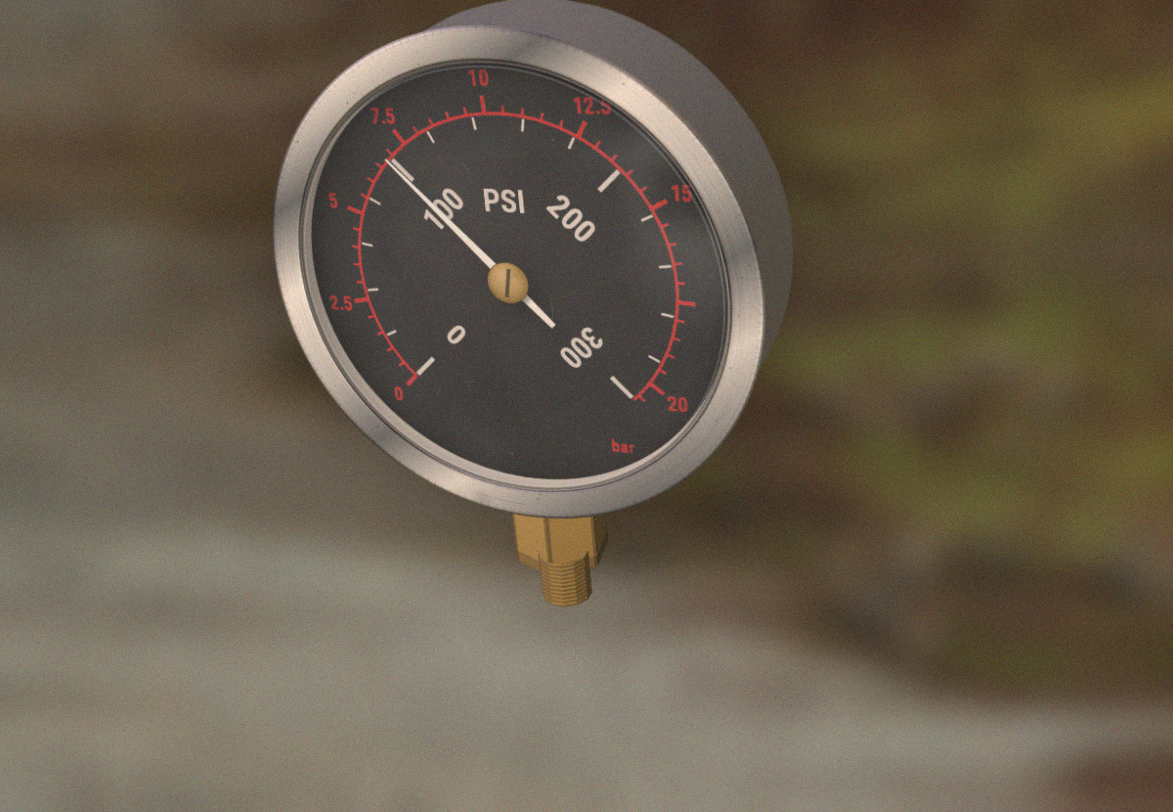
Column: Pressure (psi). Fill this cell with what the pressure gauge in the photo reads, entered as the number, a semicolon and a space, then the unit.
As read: 100; psi
